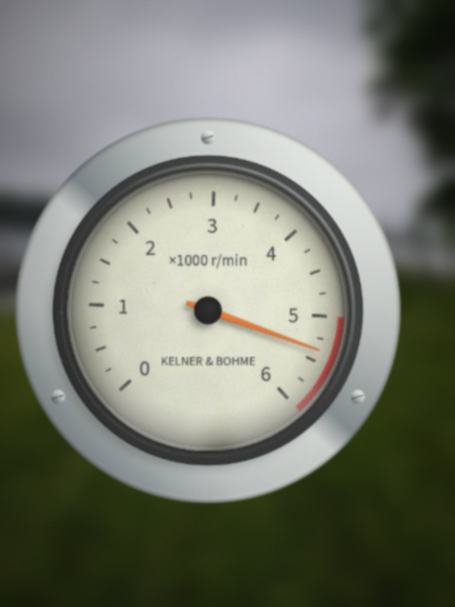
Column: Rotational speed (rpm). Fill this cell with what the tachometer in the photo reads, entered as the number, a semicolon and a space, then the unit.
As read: 5375; rpm
